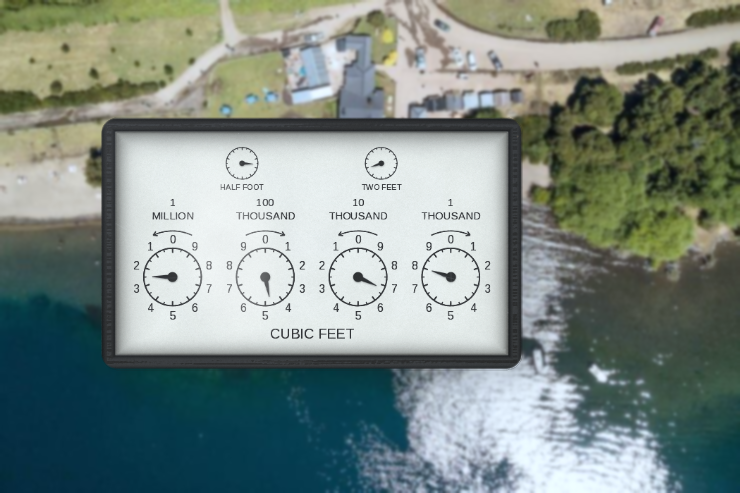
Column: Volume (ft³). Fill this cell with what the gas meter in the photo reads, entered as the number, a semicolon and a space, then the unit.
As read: 246800; ft³
